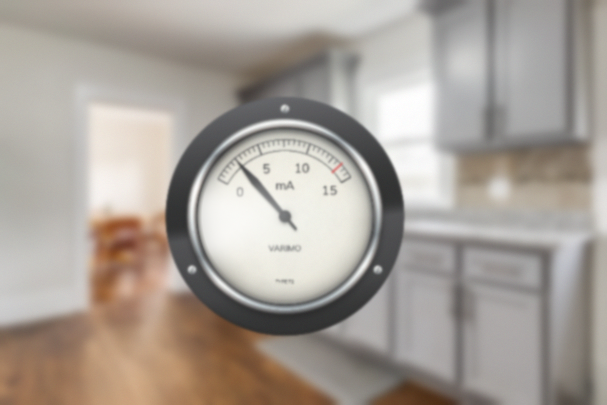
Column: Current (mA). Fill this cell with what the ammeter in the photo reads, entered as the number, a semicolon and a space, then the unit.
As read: 2.5; mA
